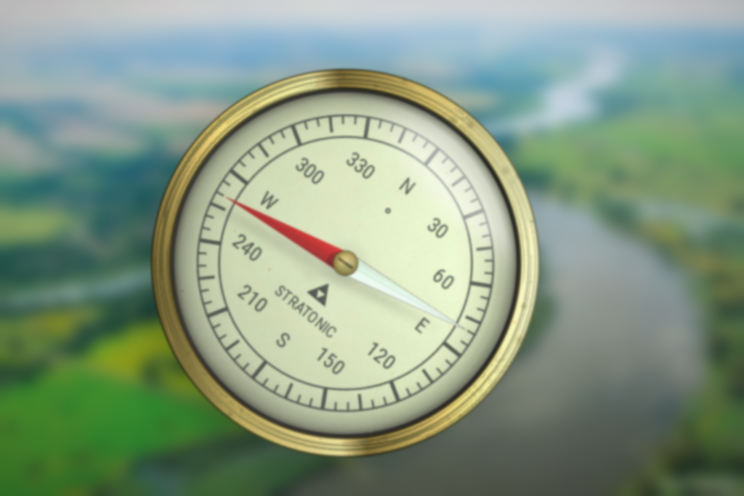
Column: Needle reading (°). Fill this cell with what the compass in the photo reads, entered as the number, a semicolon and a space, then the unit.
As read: 260; °
